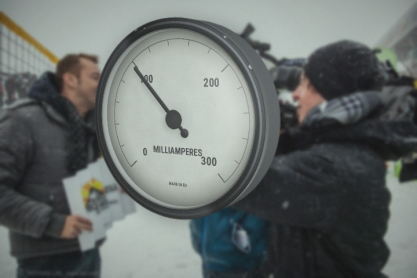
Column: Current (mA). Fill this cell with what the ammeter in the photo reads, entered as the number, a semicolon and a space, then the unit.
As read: 100; mA
